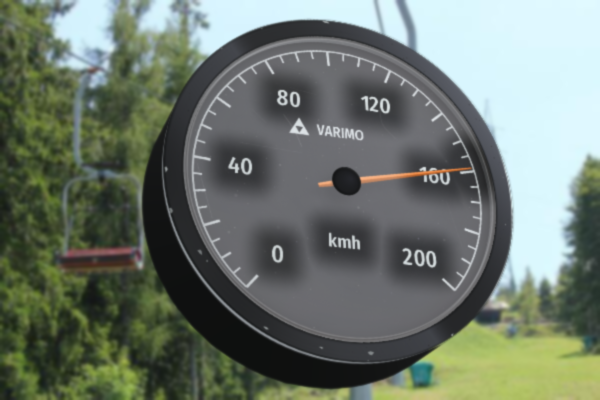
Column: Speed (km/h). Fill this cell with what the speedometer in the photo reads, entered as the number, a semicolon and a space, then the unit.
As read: 160; km/h
